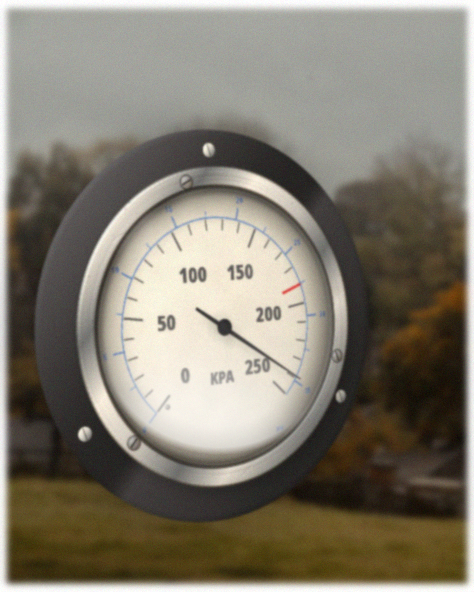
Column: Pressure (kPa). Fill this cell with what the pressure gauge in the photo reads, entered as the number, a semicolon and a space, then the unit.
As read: 240; kPa
